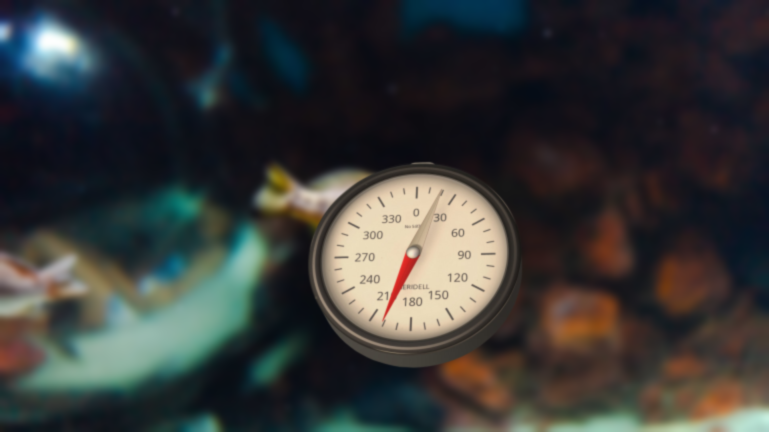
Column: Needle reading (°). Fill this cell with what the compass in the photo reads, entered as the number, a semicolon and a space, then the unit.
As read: 200; °
